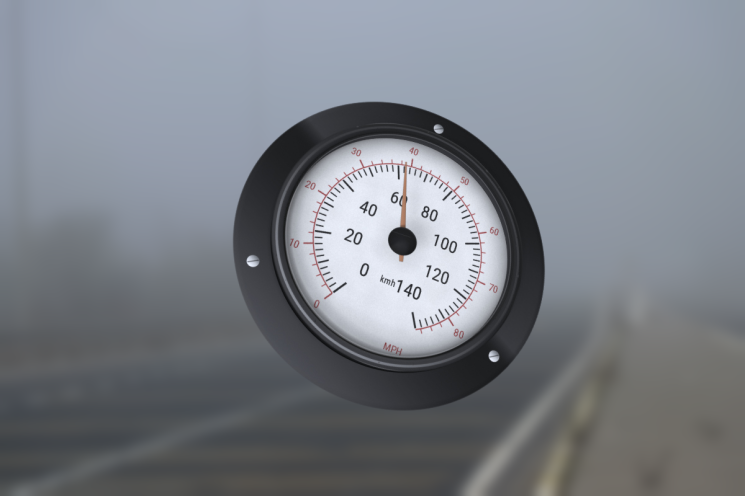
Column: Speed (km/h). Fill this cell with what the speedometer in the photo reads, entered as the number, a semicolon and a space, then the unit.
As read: 62; km/h
